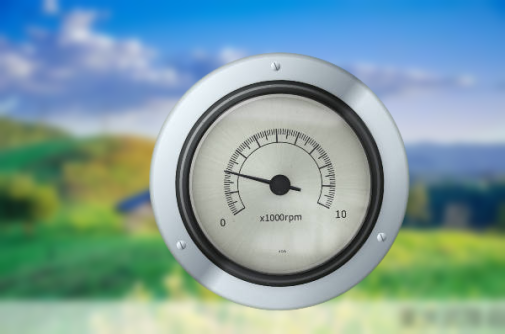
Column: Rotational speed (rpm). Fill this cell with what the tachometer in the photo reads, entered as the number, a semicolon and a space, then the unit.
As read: 2000; rpm
